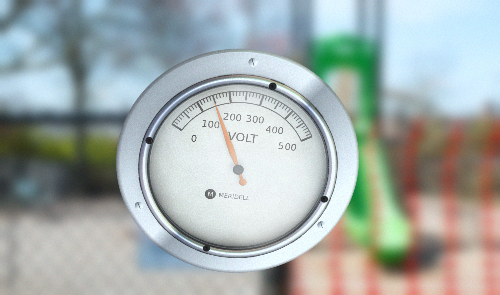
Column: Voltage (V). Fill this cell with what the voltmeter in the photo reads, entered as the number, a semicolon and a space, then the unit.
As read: 150; V
